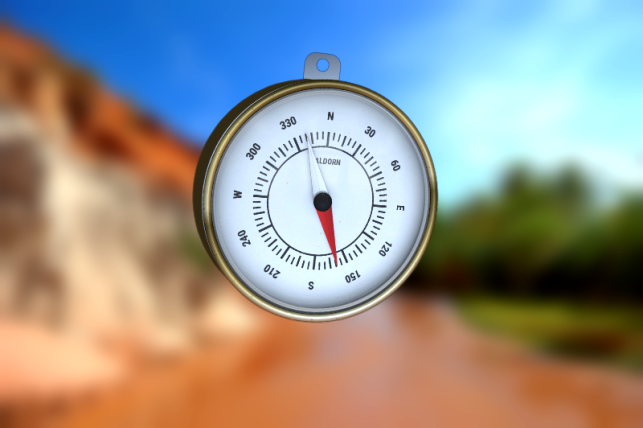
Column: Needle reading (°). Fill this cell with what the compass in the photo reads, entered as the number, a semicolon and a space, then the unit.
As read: 160; °
